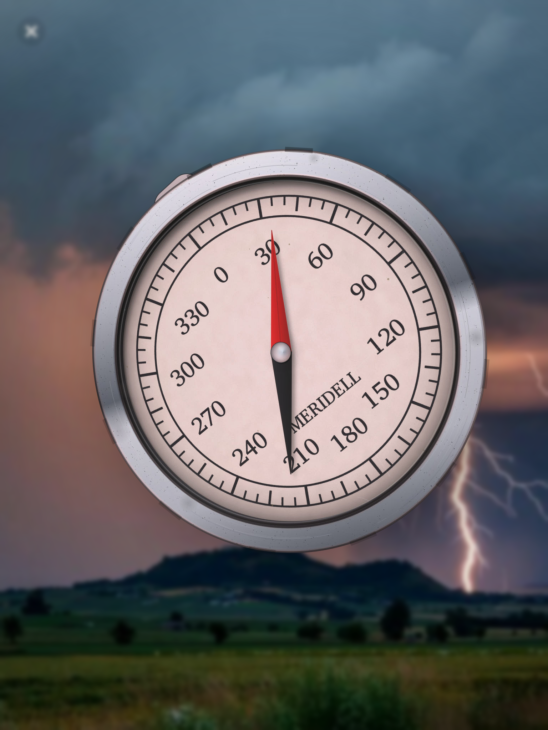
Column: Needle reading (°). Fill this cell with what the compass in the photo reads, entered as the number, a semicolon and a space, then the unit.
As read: 35; °
